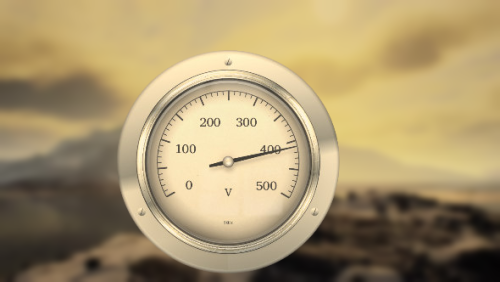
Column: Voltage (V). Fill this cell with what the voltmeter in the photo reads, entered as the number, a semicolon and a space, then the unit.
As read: 410; V
